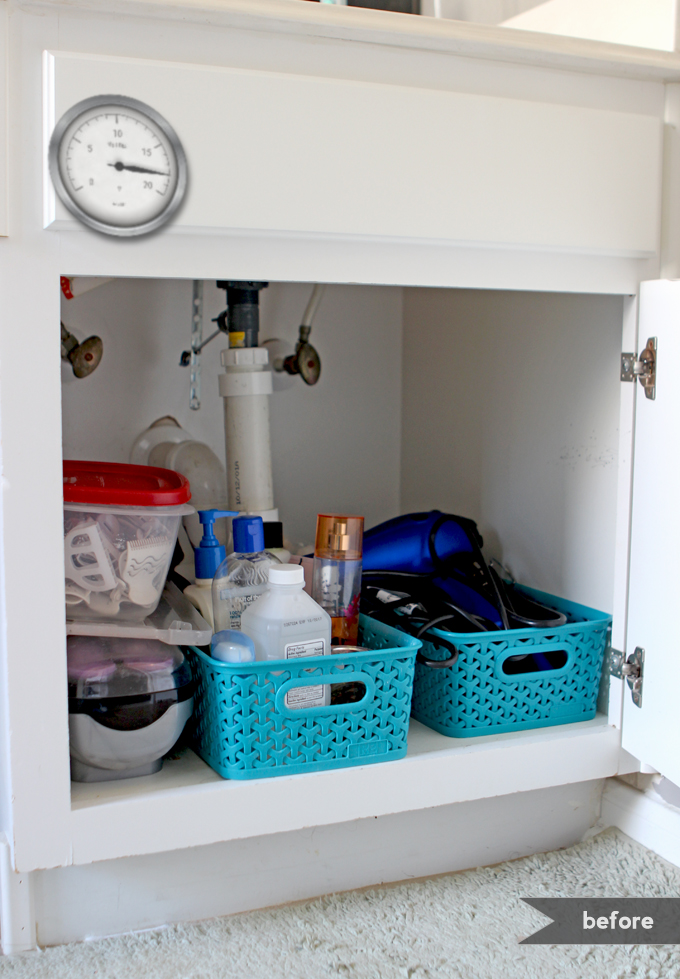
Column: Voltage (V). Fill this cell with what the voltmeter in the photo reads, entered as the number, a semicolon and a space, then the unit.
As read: 18; V
